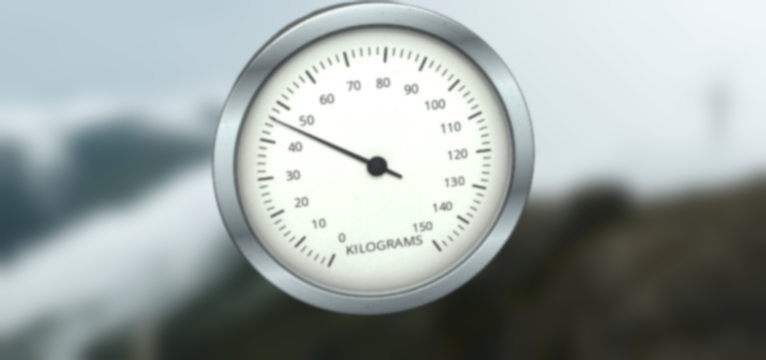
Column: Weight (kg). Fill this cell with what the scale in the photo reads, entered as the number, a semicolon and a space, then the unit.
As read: 46; kg
